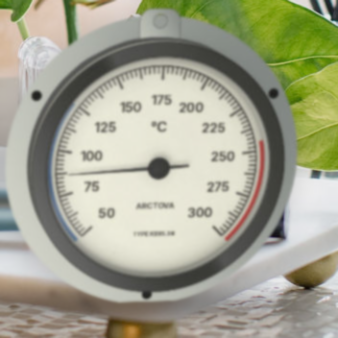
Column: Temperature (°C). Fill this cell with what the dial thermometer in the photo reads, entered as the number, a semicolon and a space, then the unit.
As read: 87.5; °C
